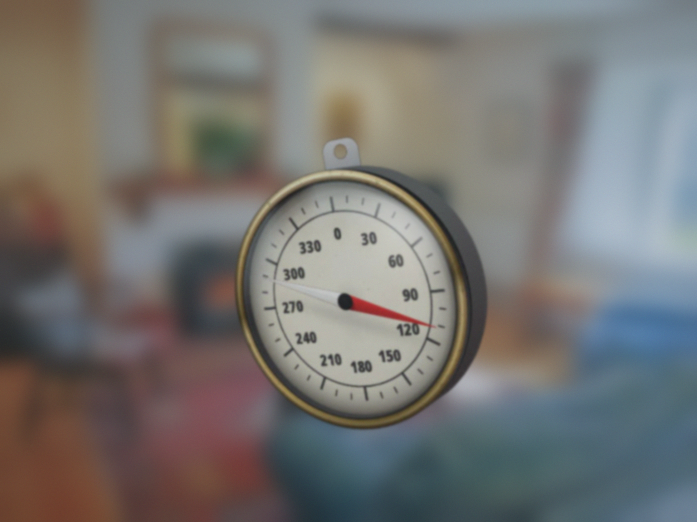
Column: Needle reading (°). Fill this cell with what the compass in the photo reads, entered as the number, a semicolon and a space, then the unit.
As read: 110; °
